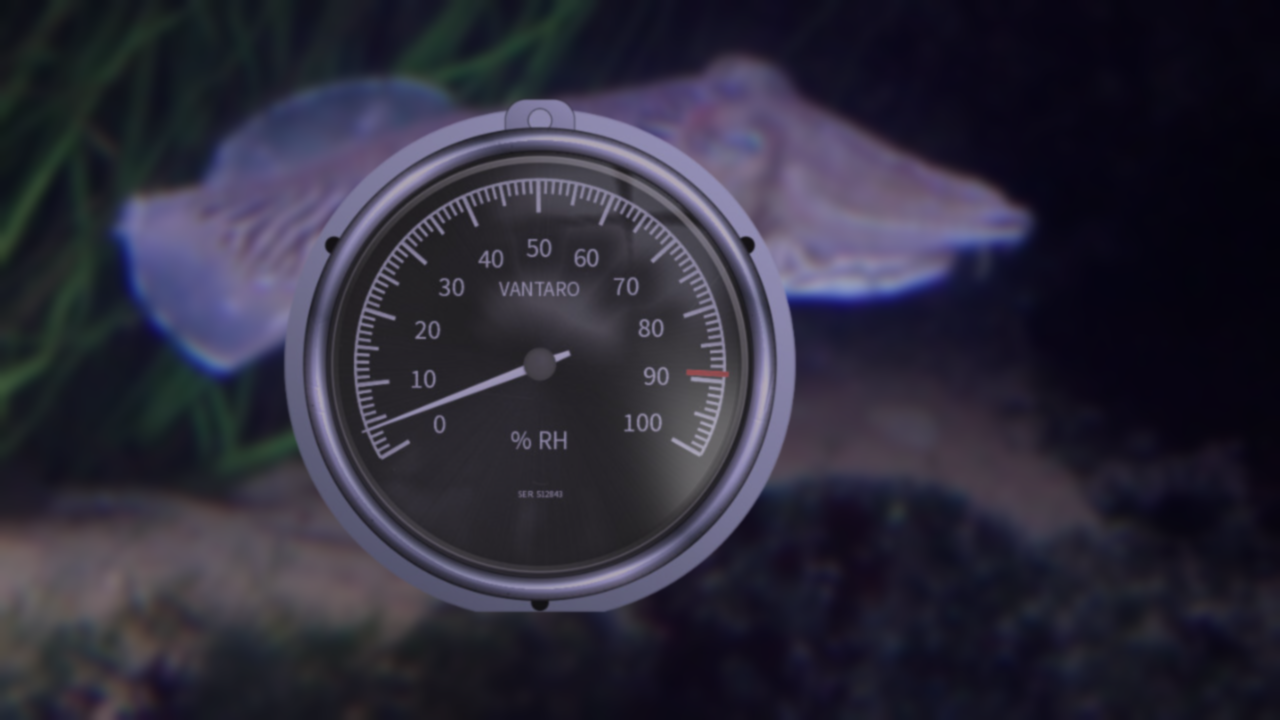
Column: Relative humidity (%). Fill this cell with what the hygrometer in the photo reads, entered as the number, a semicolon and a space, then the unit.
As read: 4; %
